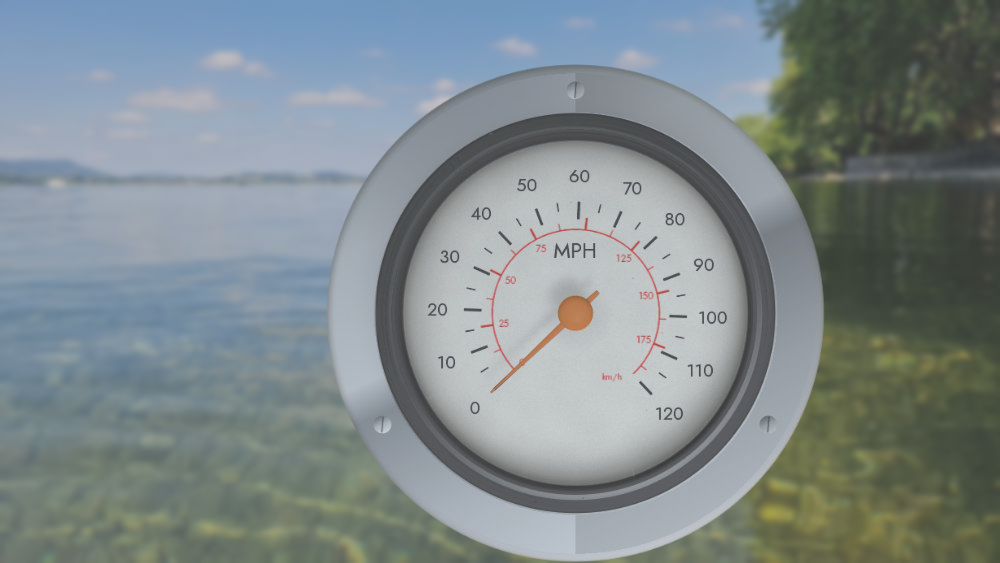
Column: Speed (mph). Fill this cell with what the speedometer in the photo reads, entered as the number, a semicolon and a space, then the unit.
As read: 0; mph
